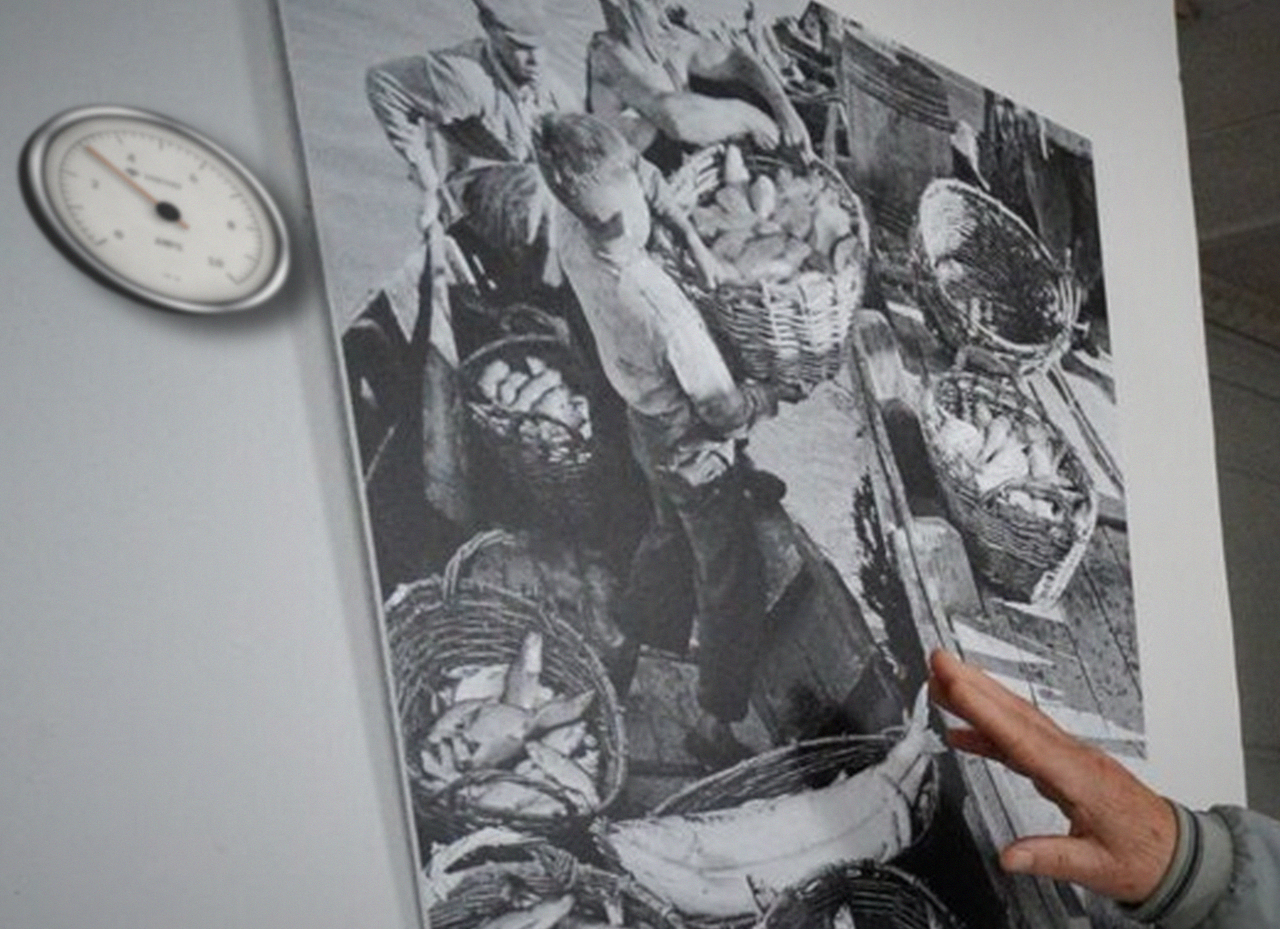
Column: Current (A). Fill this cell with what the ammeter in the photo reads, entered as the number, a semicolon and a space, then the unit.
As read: 3; A
